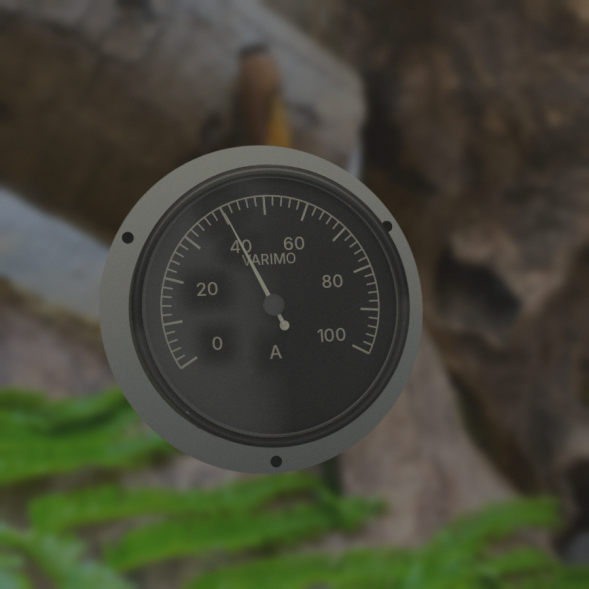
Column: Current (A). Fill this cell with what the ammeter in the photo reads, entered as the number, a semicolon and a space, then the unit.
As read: 40; A
